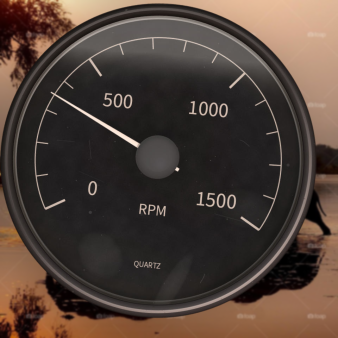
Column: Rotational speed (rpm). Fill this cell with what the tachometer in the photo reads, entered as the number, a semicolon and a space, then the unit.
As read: 350; rpm
